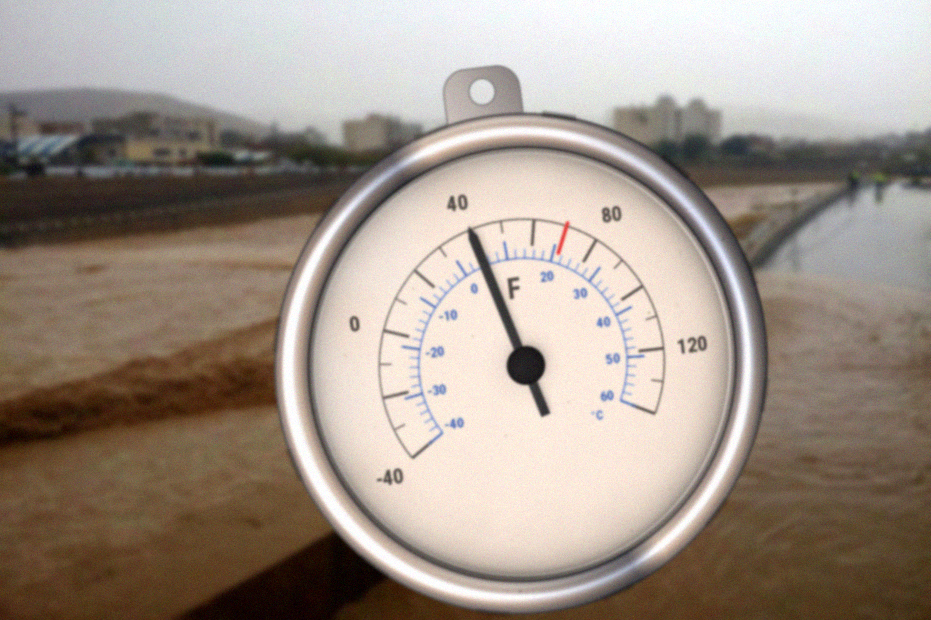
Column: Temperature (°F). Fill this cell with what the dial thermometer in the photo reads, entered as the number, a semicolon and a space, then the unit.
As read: 40; °F
